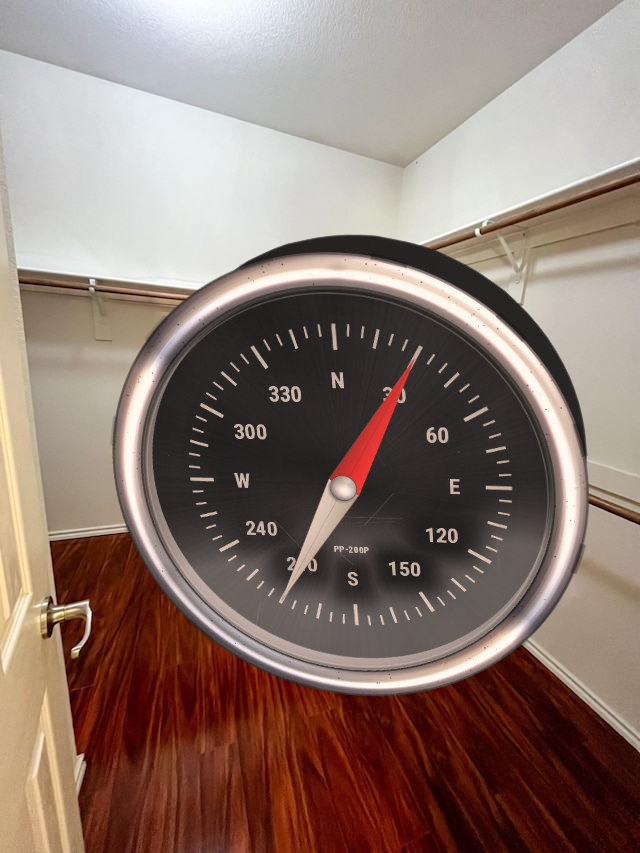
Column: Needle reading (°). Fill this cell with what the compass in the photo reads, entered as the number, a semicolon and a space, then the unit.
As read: 30; °
